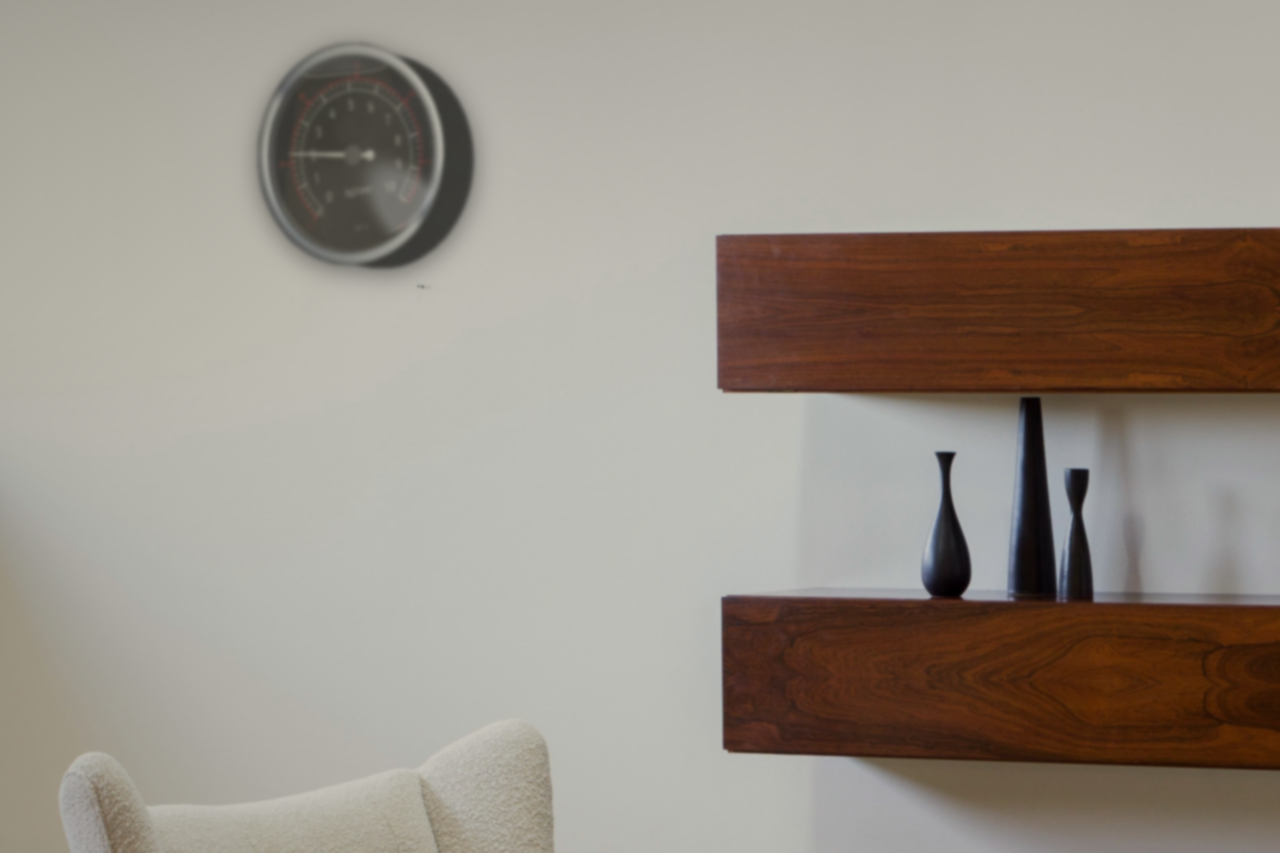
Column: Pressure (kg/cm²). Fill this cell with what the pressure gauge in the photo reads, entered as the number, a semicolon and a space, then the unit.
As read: 2; kg/cm²
